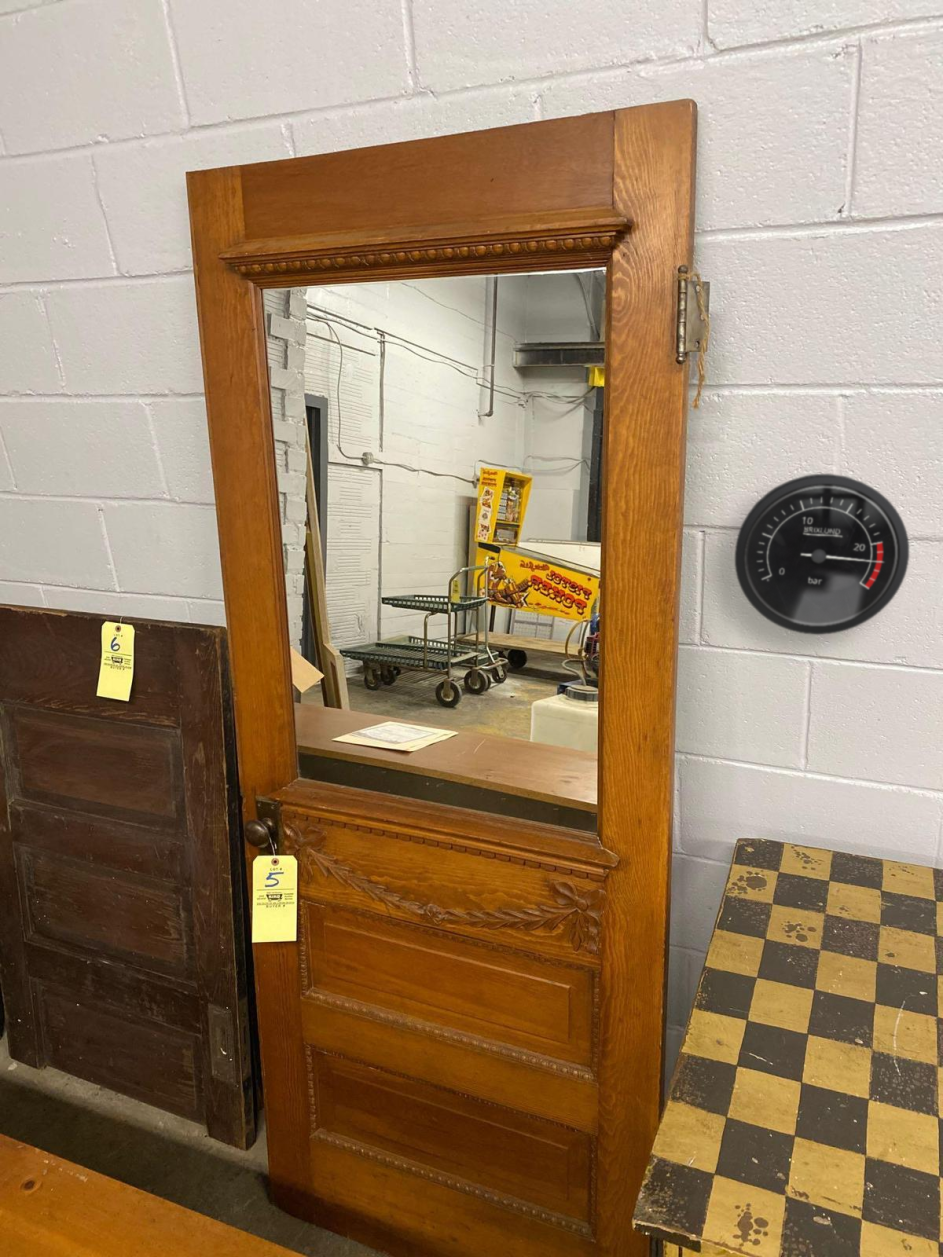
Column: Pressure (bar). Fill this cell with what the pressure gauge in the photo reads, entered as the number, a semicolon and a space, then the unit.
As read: 22; bar
